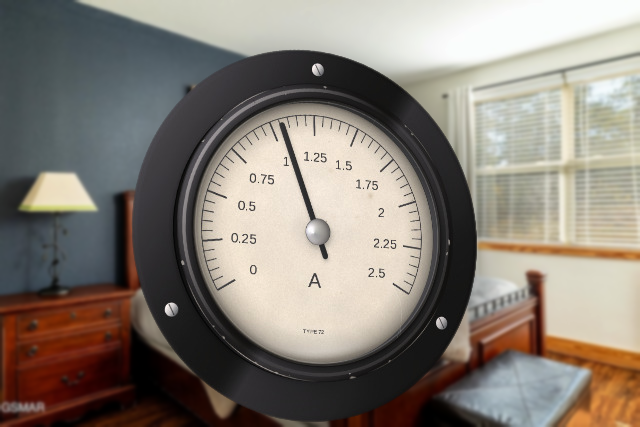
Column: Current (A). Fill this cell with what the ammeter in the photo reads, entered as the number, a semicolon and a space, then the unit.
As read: 1.05; A
